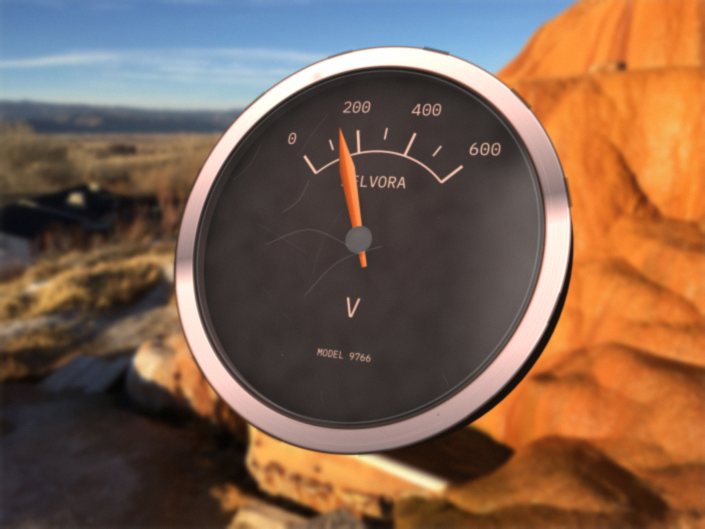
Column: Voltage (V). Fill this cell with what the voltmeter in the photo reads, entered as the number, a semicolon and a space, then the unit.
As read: 150; V
